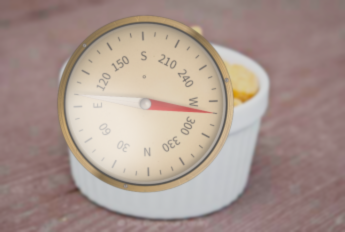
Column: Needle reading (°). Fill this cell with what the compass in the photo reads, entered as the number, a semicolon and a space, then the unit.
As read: 280; °
